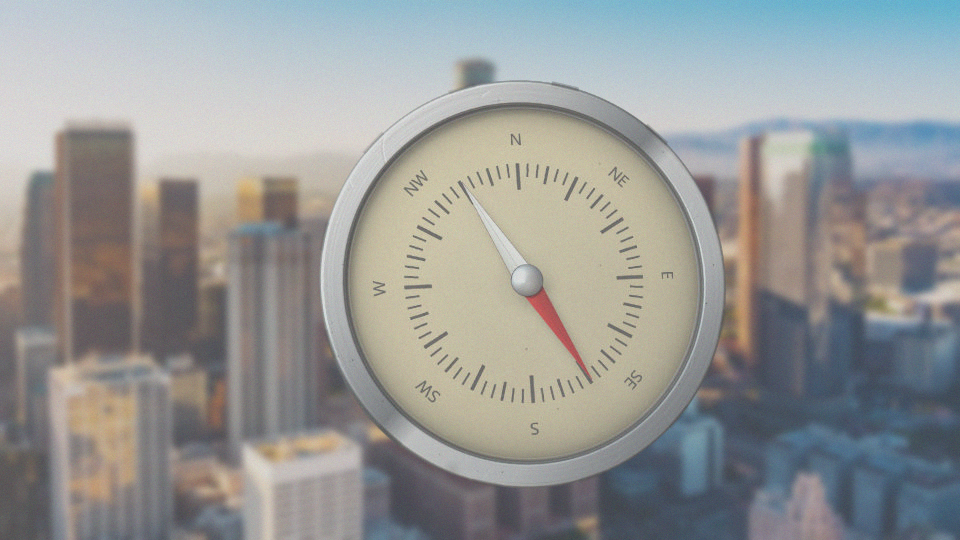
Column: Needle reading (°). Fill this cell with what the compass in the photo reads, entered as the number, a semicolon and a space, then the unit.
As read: 150; °
